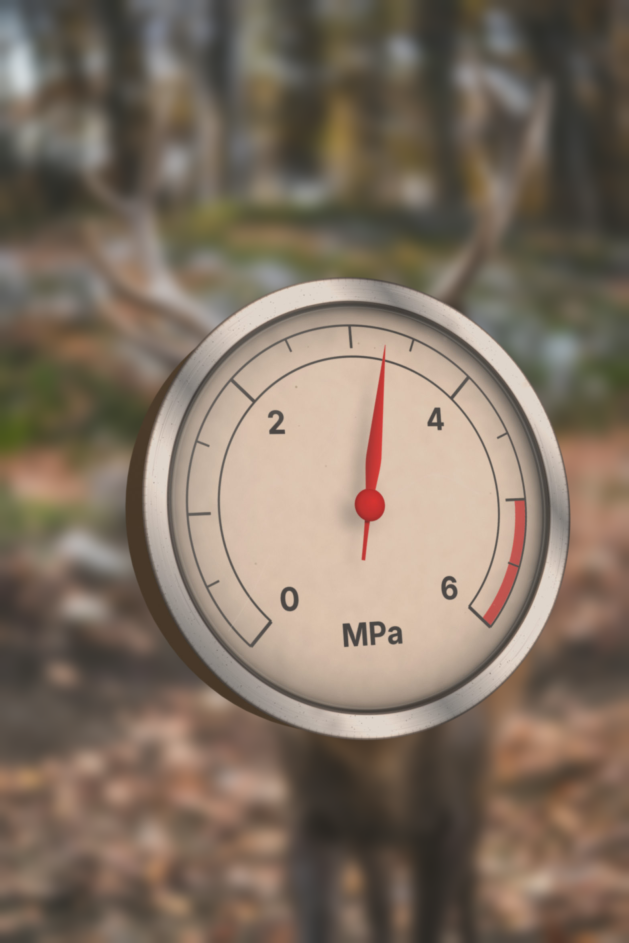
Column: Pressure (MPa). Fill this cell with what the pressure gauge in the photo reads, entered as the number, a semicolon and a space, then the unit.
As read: 3.25; MPa
